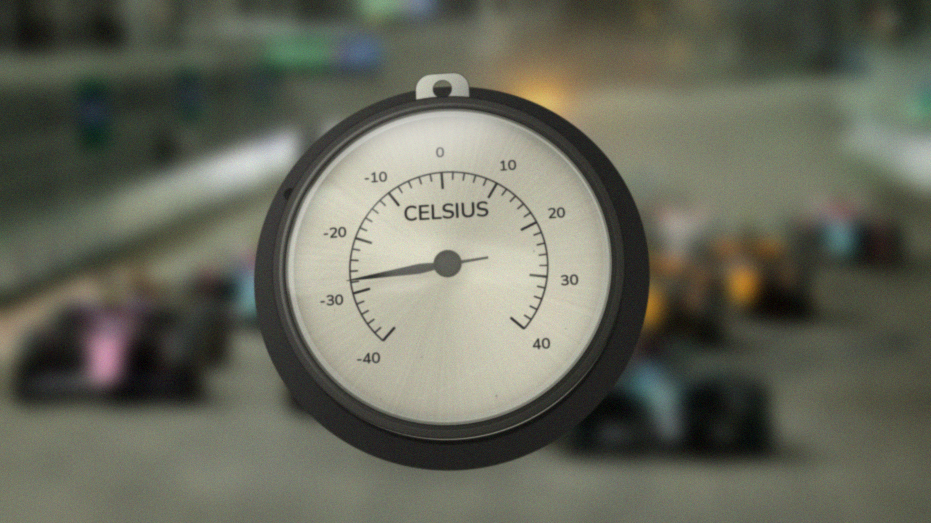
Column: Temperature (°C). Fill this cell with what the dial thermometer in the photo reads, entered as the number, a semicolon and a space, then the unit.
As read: -28; °C
